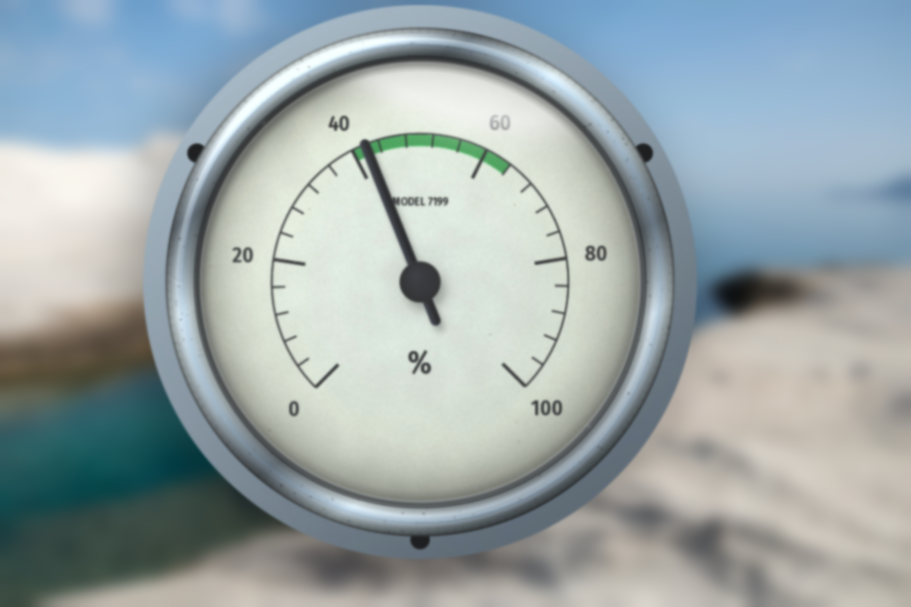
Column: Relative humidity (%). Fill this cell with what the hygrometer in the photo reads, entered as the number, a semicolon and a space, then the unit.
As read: 42; %
